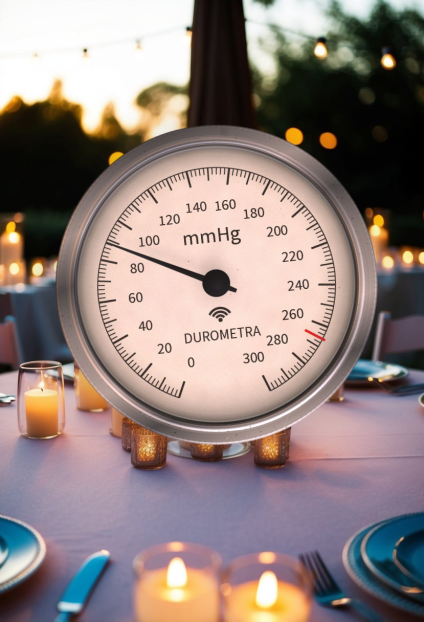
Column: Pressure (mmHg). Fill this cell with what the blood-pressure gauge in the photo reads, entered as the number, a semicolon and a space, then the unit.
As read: 88; mmHg
